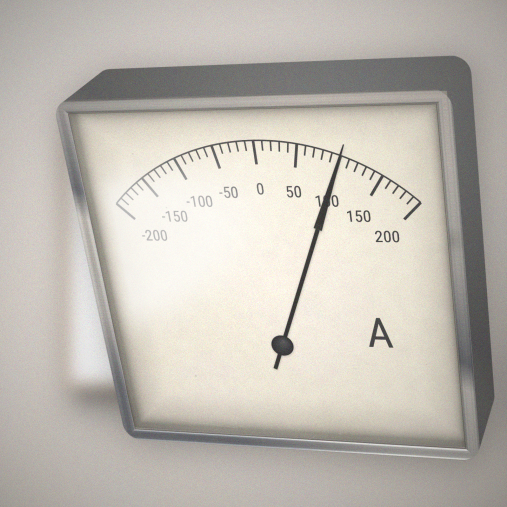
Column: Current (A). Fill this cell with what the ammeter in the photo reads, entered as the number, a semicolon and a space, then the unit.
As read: 100; A
